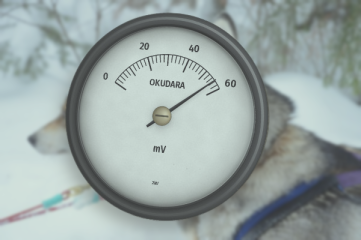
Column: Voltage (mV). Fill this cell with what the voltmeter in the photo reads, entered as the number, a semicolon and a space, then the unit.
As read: 56; mV
